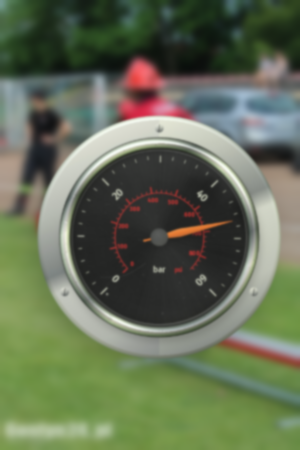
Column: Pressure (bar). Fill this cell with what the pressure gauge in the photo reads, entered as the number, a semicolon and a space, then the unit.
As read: 47; bar
